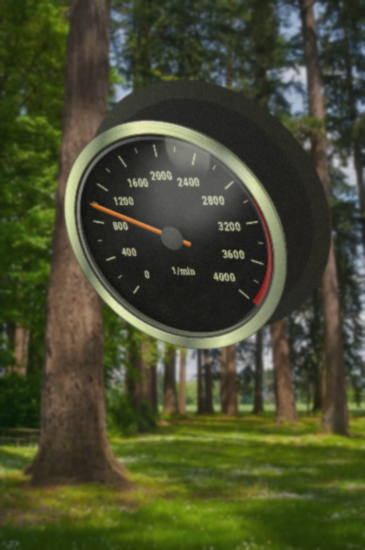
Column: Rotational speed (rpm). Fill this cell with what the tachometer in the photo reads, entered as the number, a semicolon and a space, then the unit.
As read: 1000; rpm
